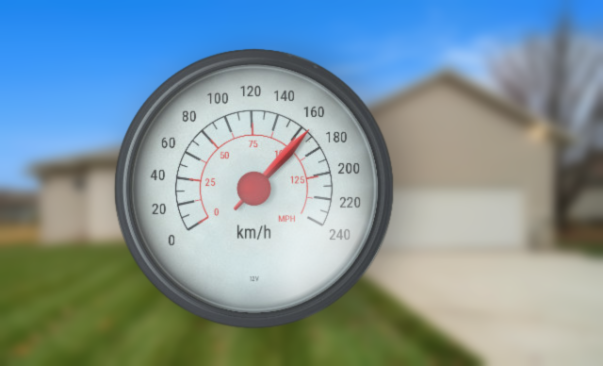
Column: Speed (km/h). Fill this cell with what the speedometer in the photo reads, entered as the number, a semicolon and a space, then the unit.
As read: 165; km/h
